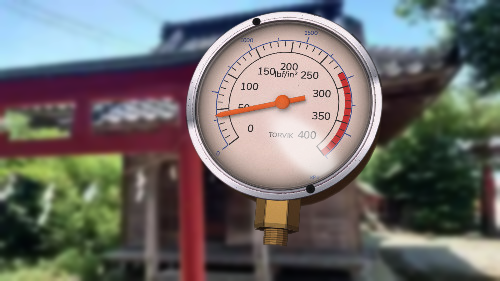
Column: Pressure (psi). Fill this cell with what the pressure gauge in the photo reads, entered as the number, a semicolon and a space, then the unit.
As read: 40; psi
